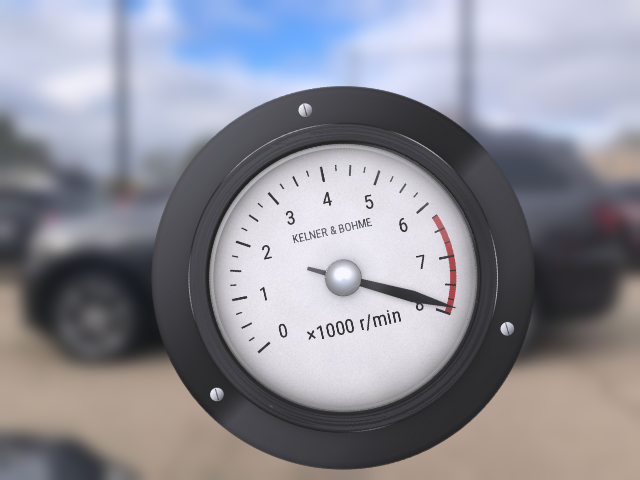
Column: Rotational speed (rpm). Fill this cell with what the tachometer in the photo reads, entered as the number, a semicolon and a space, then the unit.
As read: 7875; rpm
